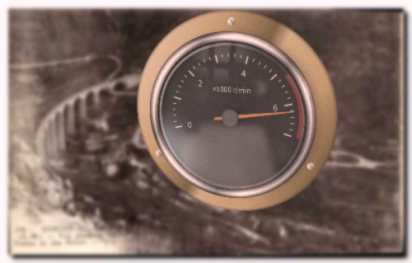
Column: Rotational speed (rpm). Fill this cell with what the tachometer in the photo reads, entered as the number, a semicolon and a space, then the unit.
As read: 6200; rpm
